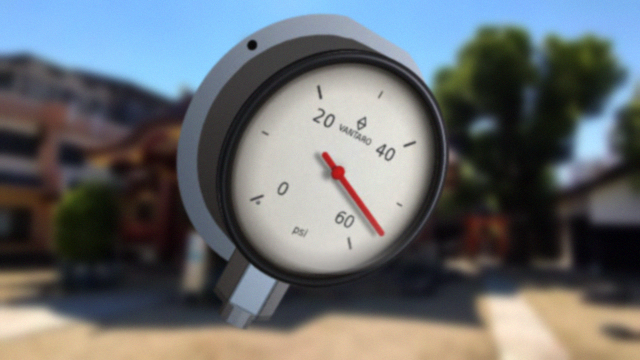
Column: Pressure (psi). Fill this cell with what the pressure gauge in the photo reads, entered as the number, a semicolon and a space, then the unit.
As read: 55; psi
